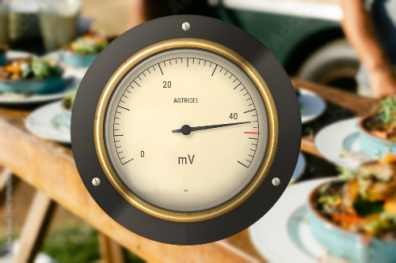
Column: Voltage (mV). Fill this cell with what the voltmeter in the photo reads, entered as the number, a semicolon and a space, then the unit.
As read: 42; mV
